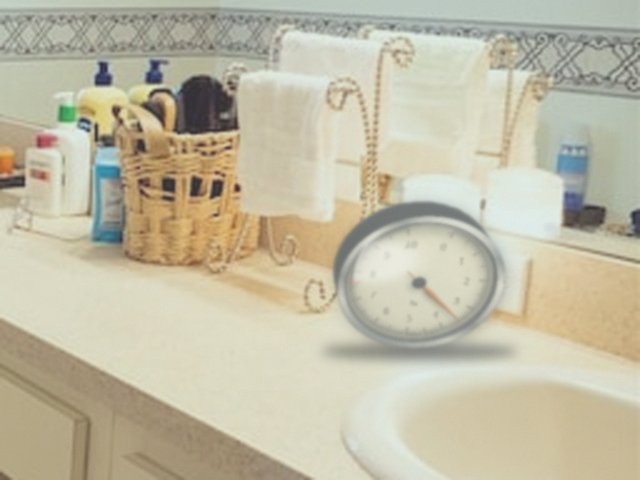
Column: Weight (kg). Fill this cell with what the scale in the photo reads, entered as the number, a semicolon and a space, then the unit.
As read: 3.5; kg
